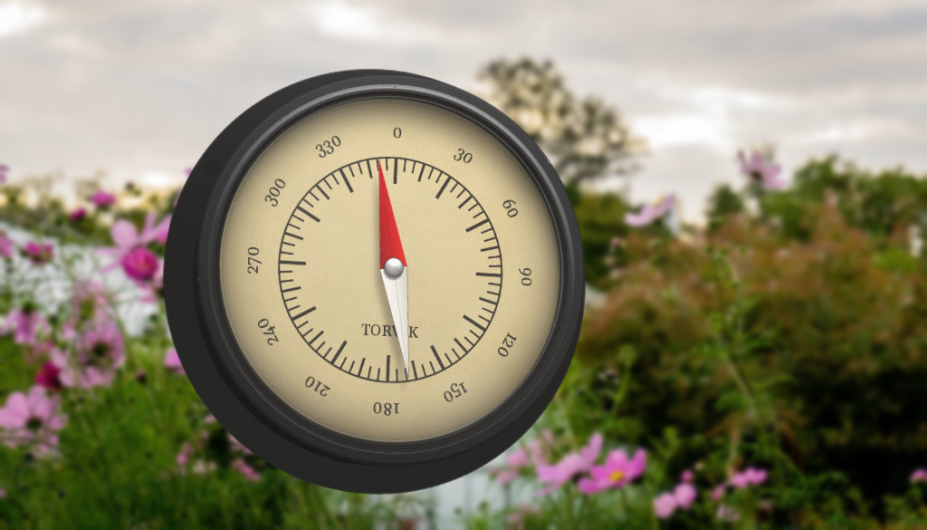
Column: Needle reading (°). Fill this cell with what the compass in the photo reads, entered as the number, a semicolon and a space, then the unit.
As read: 350; °
